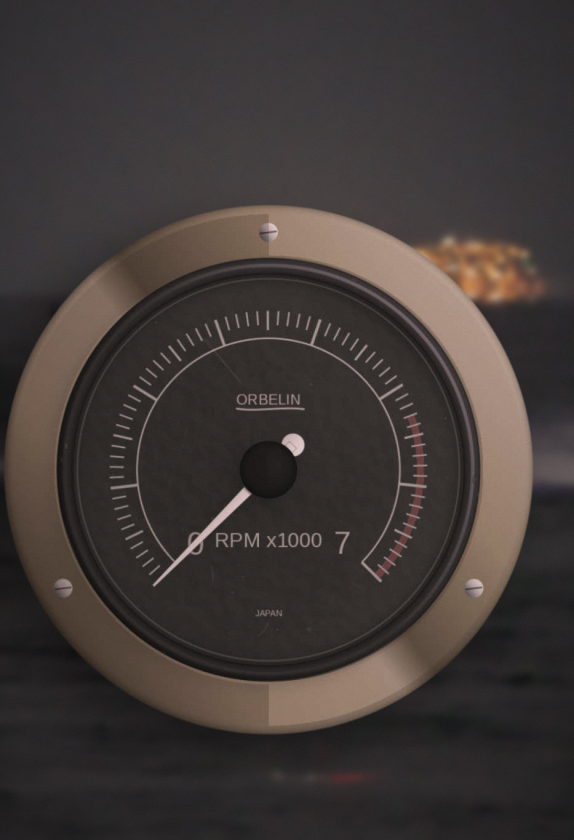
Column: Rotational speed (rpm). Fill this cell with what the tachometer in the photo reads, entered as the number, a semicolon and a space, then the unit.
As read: 0; rpm
